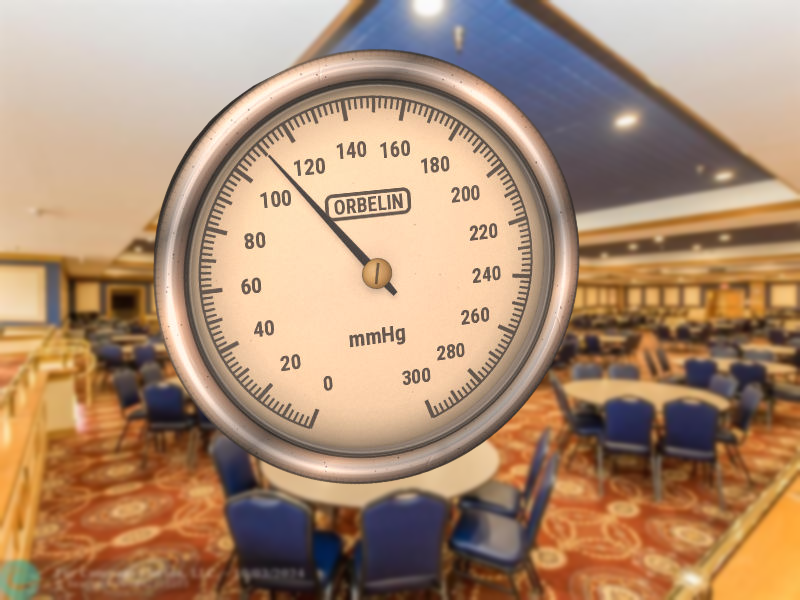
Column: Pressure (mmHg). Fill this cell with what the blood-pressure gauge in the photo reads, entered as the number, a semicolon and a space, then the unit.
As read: 110; mmHg
